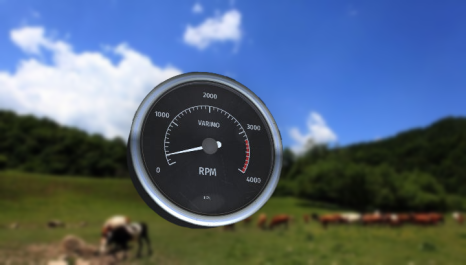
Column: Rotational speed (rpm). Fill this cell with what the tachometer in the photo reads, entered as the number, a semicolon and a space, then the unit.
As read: 200; rpm
